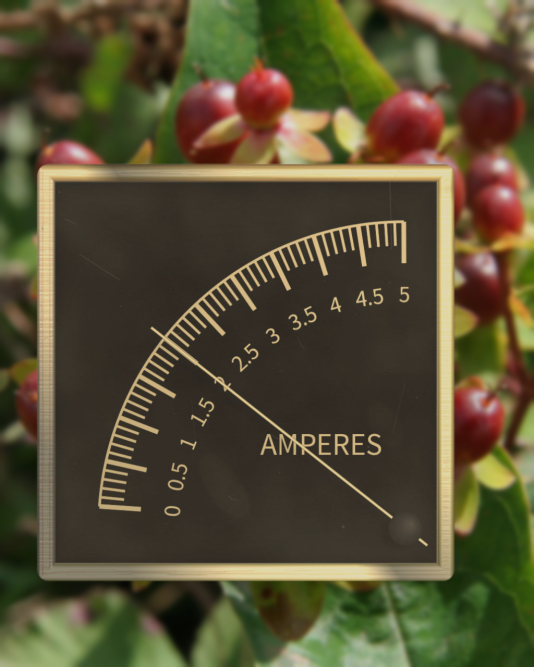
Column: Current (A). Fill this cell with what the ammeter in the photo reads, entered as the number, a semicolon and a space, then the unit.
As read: 2; A
